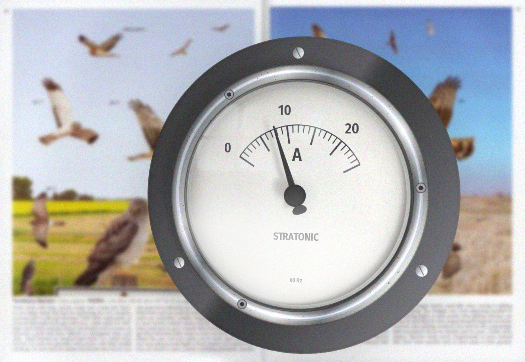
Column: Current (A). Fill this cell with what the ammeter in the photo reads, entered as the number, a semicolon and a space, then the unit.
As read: 8; A
